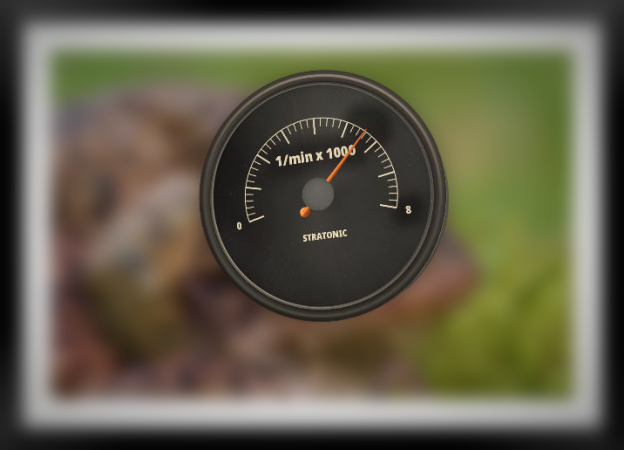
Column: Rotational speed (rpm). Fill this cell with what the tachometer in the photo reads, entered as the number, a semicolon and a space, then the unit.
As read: 5600; rpm
